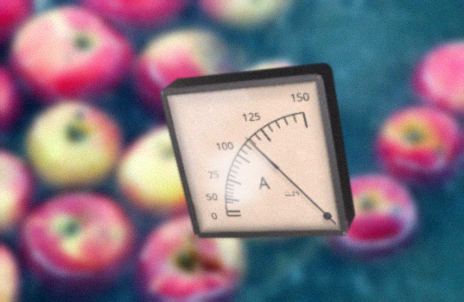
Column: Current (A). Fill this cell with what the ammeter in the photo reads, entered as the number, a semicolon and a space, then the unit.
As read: 115; A
